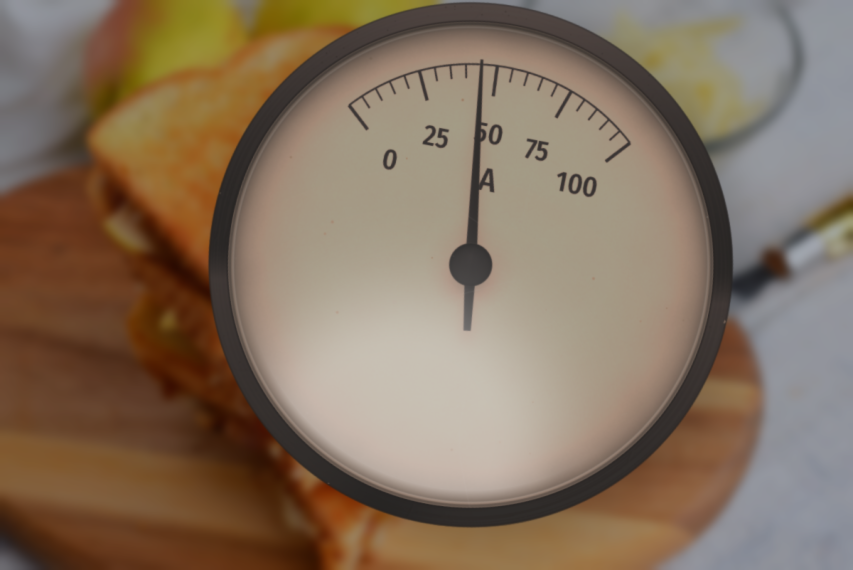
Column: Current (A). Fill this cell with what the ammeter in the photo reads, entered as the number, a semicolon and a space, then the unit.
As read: 45; A
